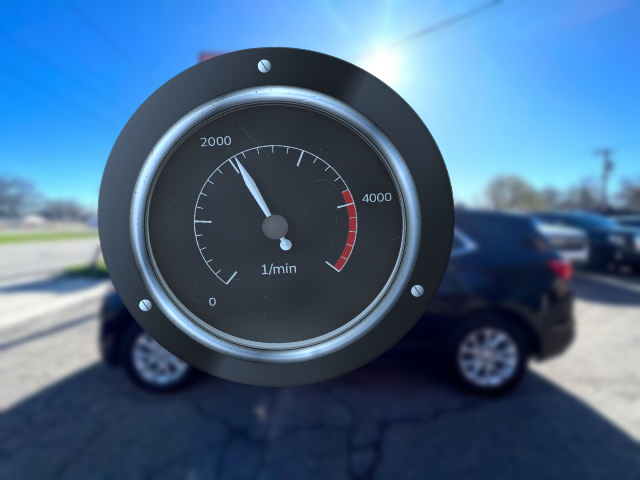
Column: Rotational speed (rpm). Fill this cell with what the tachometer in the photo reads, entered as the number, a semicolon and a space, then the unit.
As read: 2100; rpm
